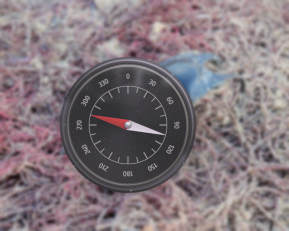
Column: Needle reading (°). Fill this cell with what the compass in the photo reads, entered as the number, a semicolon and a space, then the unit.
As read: 285; °
